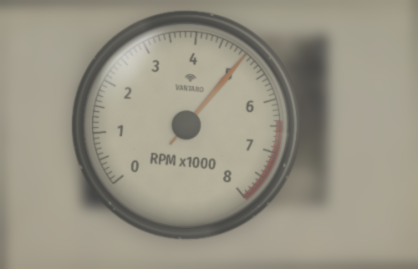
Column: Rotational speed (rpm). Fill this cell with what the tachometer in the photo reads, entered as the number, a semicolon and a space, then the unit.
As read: 5000; rpm
